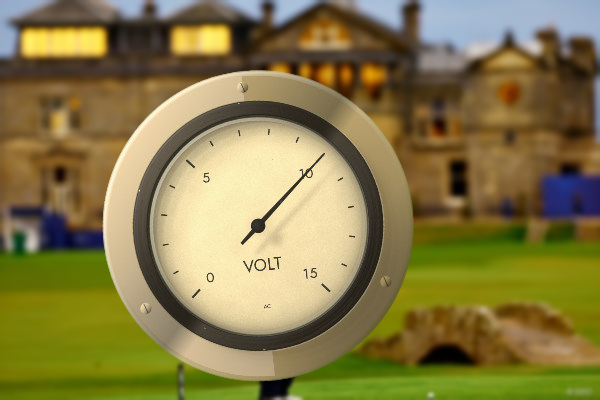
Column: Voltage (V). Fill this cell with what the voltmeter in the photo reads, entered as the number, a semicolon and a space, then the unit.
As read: 10; V
